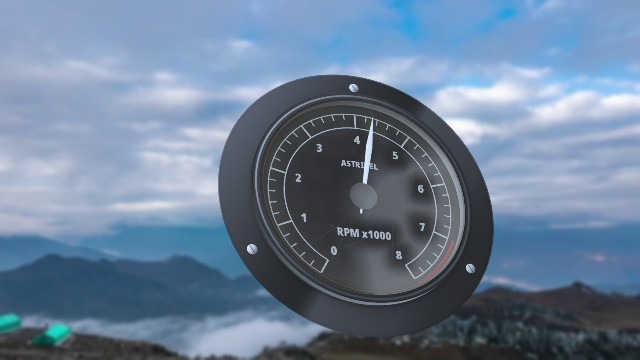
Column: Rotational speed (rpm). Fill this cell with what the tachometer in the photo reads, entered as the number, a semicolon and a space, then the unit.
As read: 4300; rpm
